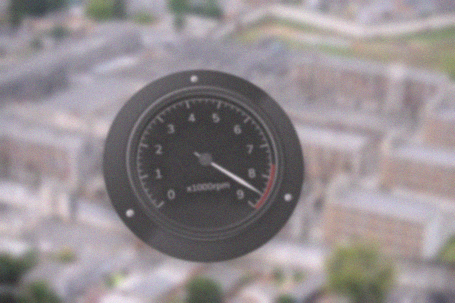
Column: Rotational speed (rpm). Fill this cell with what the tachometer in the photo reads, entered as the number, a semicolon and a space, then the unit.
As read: 8600; rpm
